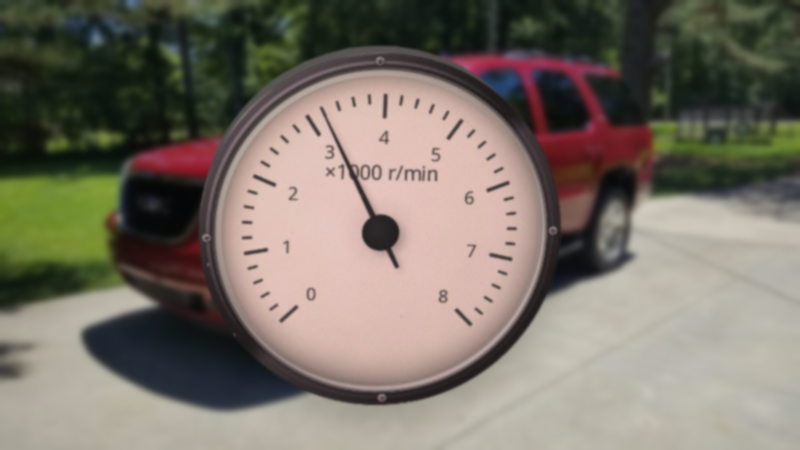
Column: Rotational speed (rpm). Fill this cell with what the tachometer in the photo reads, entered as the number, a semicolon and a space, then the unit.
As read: 3200; rpm
